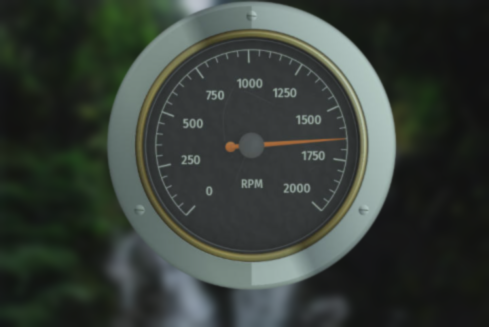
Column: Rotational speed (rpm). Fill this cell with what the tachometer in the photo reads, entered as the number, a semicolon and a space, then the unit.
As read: 1650; rpm
